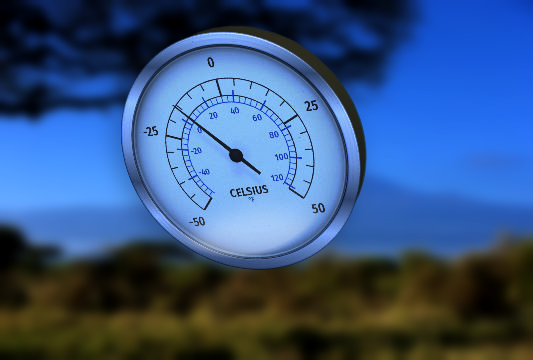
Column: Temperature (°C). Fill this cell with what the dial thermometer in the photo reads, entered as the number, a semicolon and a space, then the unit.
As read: -15; °C
